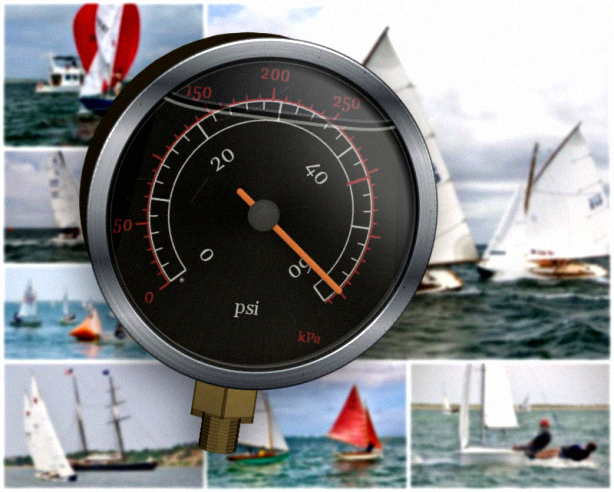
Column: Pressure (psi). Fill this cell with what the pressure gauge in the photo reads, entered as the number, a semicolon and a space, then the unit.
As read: 58; psi
